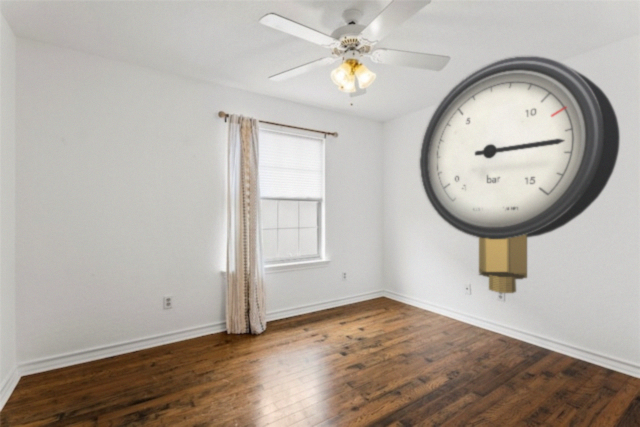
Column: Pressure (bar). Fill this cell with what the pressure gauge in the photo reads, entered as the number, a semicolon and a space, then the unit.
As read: 12.5; bar
